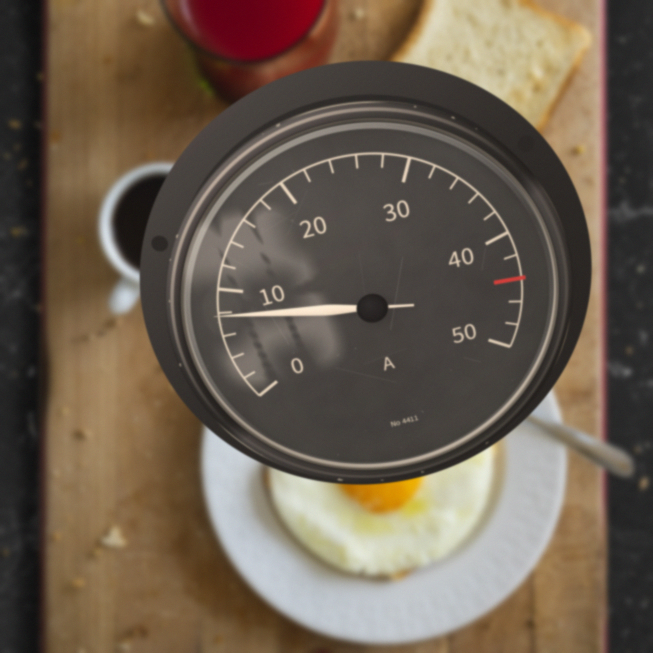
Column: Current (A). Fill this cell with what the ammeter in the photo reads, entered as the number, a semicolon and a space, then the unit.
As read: 8; A
